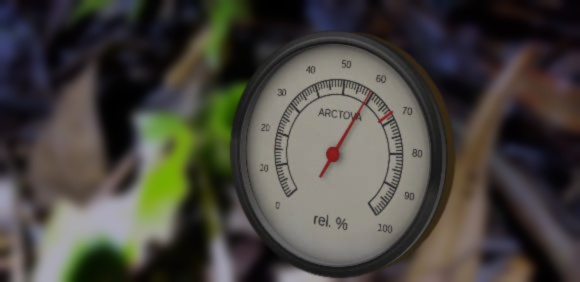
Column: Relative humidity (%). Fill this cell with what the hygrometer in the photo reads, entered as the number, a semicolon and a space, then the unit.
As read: 60; %
